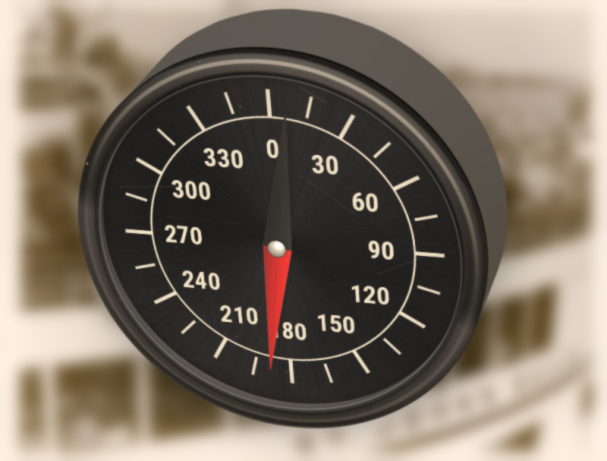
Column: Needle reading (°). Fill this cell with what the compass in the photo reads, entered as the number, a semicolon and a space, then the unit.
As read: 187.5; °
